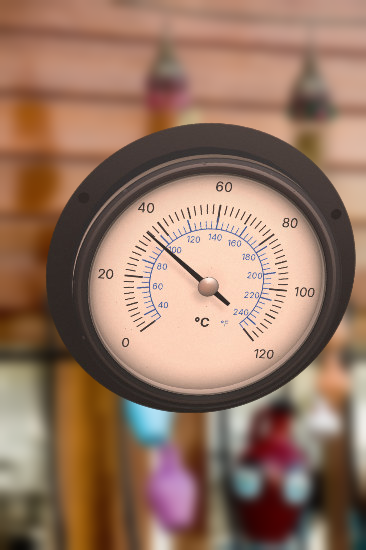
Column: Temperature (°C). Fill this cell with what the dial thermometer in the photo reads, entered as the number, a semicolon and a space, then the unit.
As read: 36; °C
